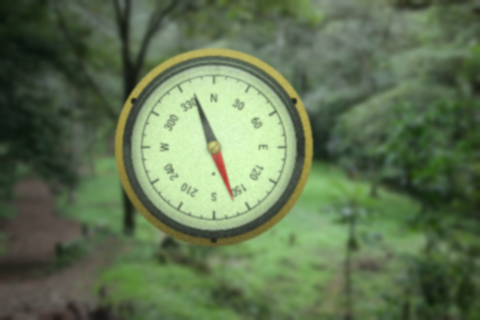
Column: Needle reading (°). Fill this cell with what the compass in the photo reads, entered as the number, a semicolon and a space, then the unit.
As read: 160; °
